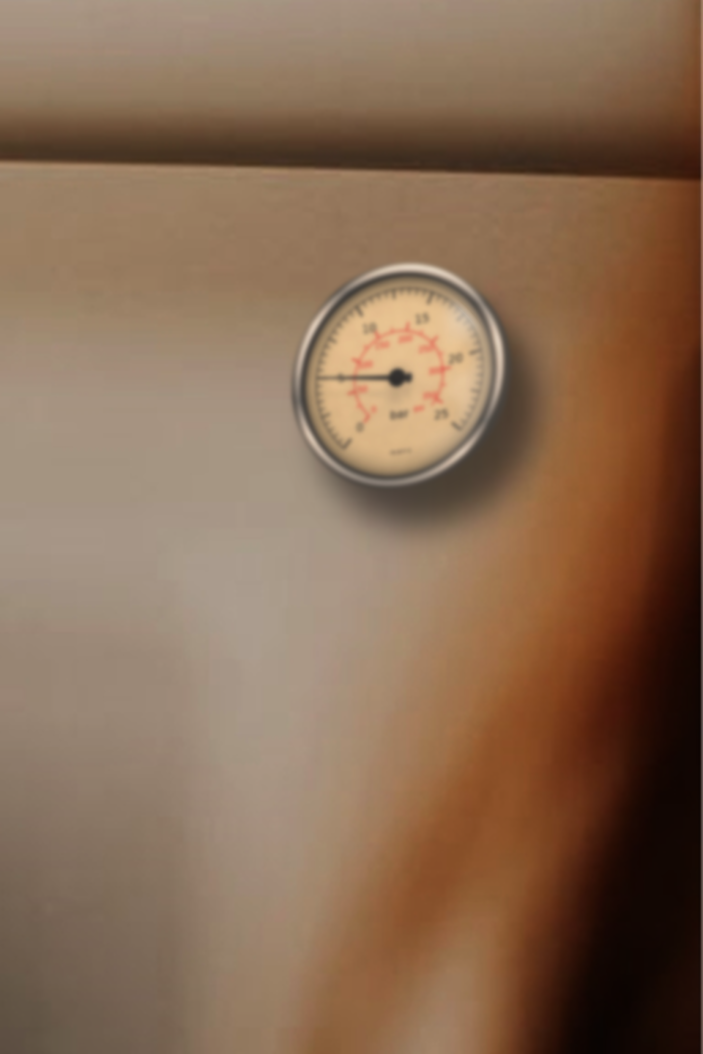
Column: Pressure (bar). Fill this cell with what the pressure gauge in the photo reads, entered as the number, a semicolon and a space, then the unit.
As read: 5; bar
